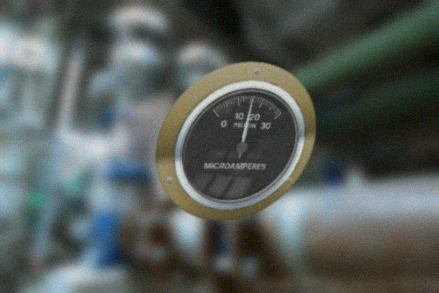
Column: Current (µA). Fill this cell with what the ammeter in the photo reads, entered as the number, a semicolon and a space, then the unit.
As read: 15; µA
